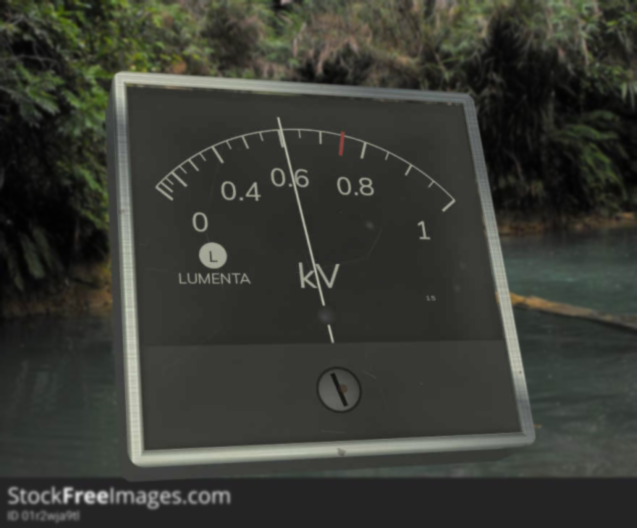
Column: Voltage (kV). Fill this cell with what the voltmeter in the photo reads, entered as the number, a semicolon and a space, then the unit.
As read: 0.6; kV
